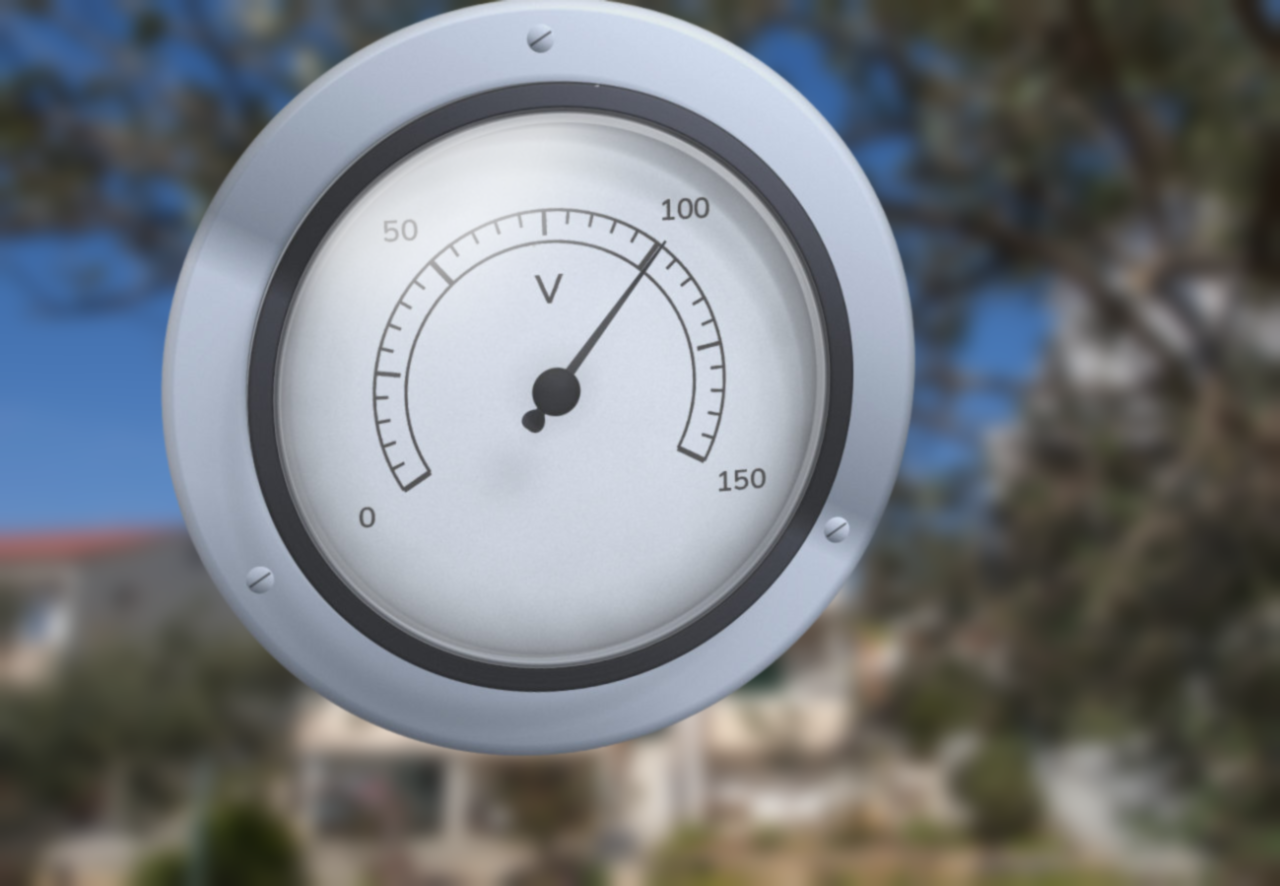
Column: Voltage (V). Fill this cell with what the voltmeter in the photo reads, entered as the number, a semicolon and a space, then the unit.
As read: 100; V
